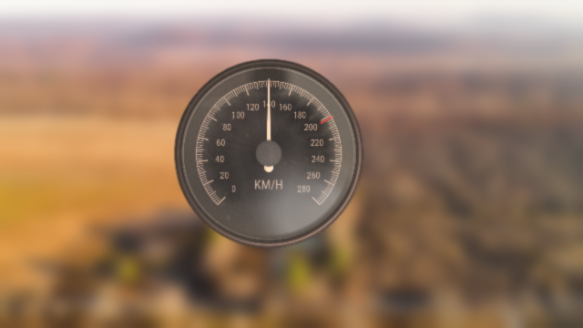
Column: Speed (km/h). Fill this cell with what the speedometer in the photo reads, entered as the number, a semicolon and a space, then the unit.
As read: 140; km/h
